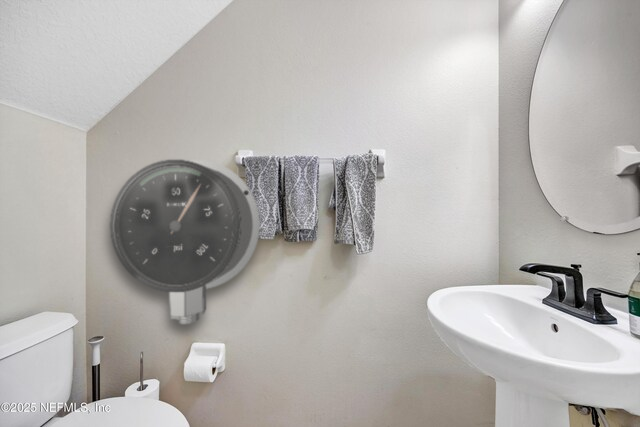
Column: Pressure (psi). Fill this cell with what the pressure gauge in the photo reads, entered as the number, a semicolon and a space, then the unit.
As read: 62.5; psi
